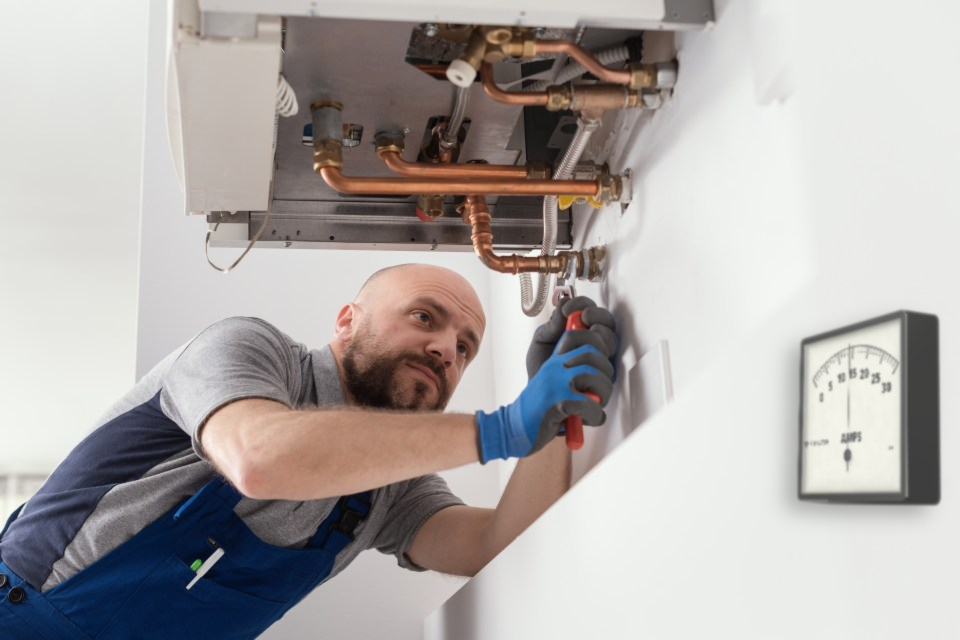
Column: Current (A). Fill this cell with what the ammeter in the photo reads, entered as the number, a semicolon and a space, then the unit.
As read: 15; A
